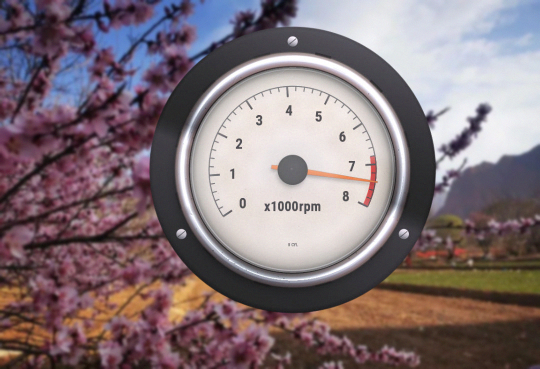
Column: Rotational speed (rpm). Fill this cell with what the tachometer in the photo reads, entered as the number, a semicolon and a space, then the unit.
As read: 7400; rpm
